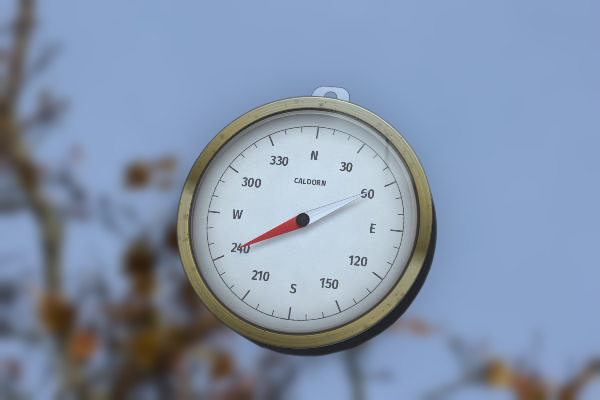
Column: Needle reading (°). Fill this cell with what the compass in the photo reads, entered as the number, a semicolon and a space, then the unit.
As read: 240; °
